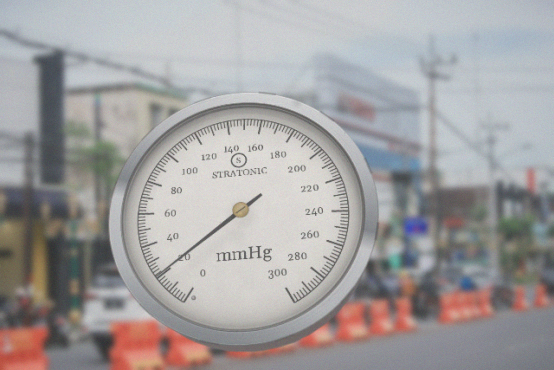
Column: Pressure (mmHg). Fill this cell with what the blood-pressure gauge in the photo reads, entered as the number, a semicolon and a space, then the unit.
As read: 20; mmHg
